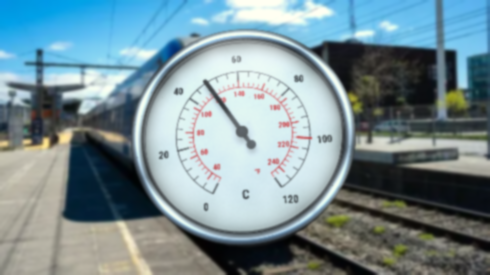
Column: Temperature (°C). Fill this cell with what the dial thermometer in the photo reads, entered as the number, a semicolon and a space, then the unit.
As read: 48; °C
